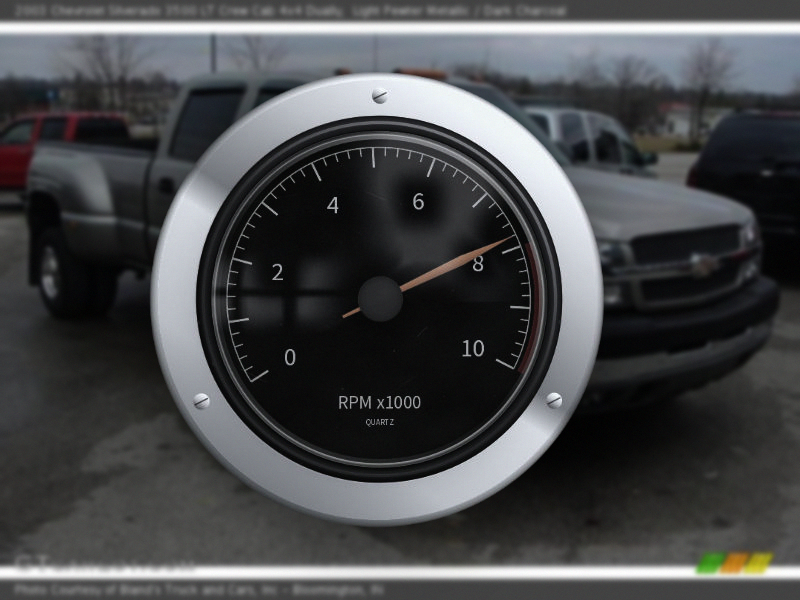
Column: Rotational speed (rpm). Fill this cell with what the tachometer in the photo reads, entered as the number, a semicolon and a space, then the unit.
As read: 7800; rpm
